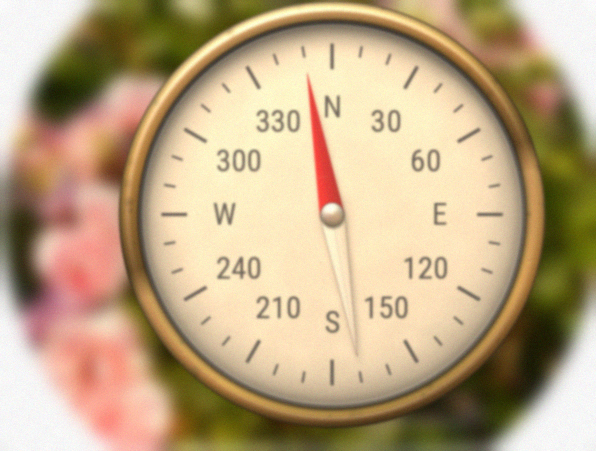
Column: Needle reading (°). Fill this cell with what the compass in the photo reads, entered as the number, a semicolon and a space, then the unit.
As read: 350; °
